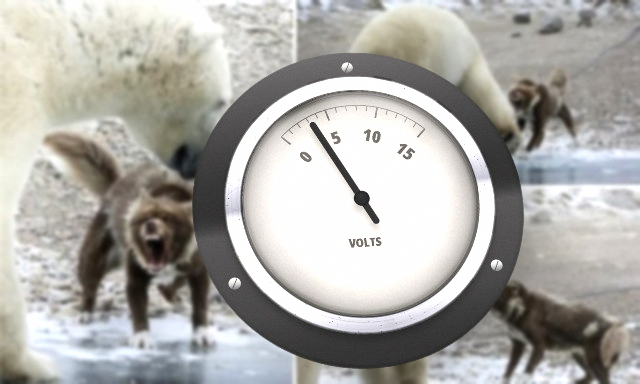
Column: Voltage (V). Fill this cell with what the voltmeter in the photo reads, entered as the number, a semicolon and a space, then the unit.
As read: 3; V
